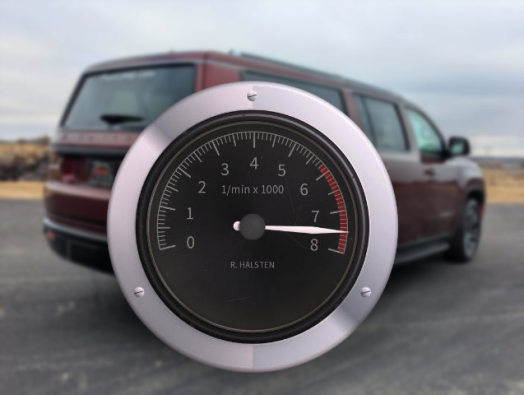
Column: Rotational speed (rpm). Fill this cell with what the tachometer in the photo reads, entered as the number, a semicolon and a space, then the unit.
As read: 7500; rpm
